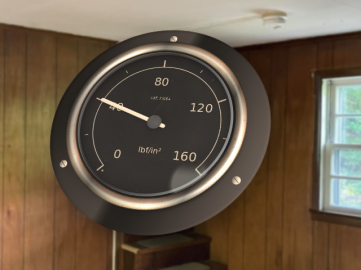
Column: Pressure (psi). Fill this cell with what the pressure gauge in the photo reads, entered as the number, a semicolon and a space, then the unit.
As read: 40; psi
